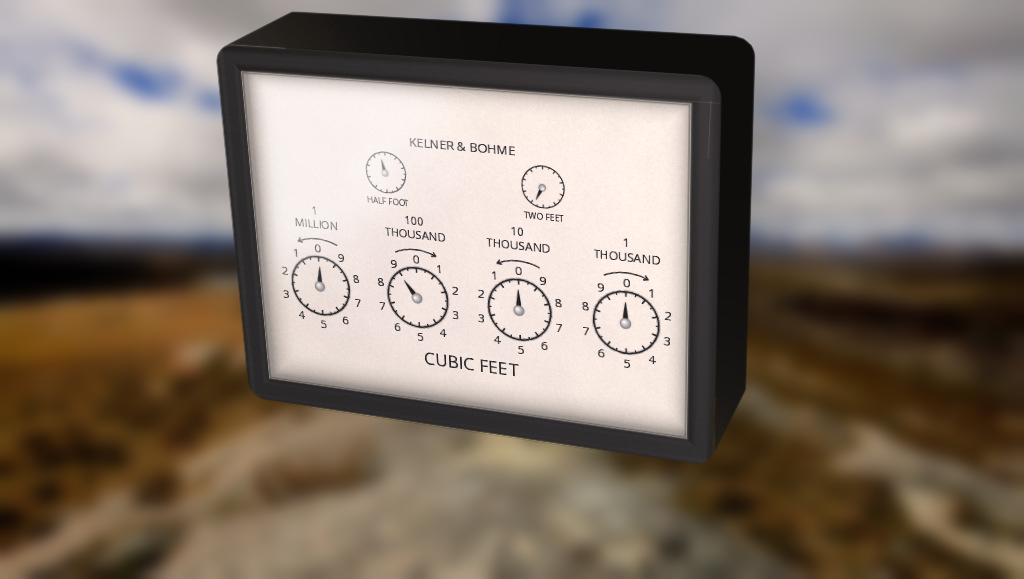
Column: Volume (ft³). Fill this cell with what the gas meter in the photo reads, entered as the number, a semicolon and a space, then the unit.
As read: 990000; ft³
